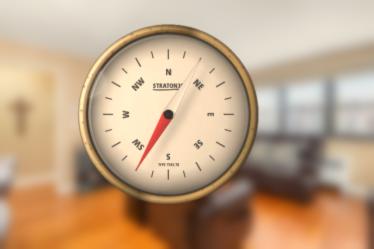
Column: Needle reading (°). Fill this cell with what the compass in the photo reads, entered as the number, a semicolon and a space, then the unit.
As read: 210; °
